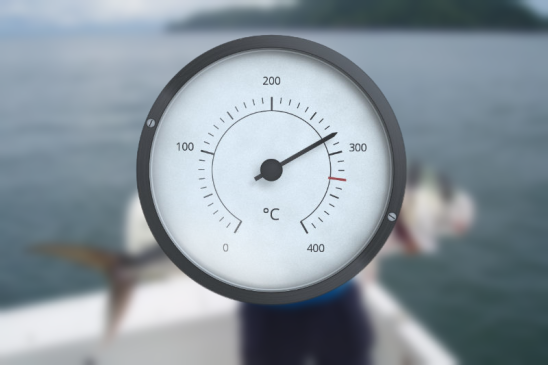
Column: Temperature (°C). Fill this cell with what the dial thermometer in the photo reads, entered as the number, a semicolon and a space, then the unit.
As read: 280; °C
